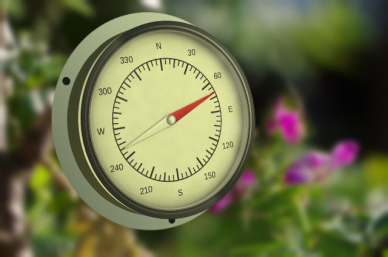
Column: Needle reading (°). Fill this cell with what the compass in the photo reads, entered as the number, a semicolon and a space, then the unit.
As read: 70; °
